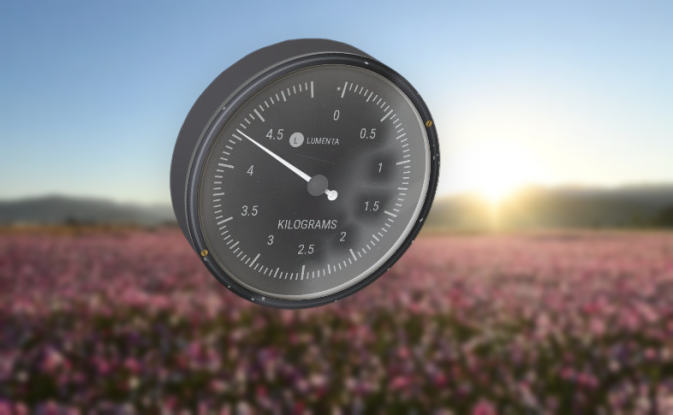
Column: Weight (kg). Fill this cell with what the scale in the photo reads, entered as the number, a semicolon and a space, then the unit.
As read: 4.3; kg
